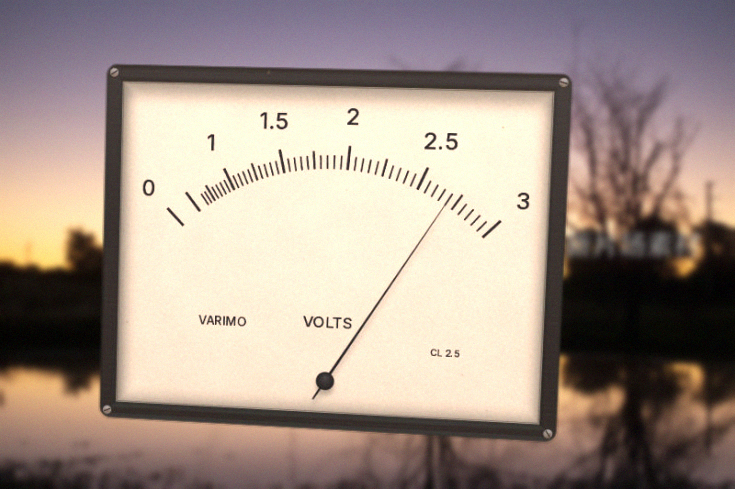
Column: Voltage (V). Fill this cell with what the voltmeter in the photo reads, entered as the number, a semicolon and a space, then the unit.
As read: 2.7; V
